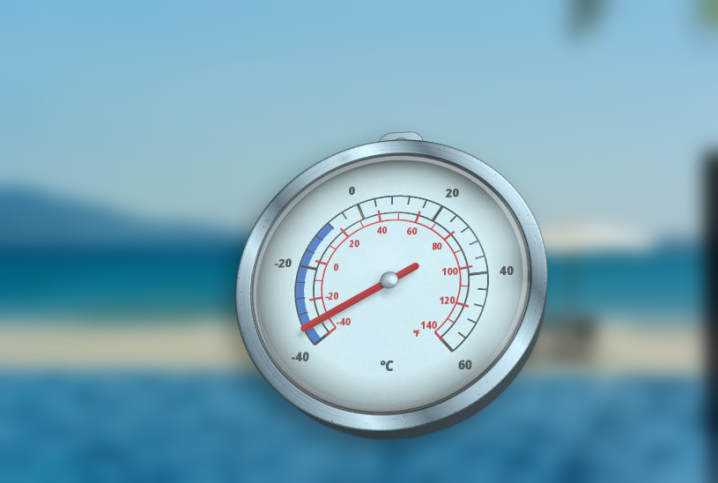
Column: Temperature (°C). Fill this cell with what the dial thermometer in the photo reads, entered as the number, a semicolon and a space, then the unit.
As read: -36; °C
